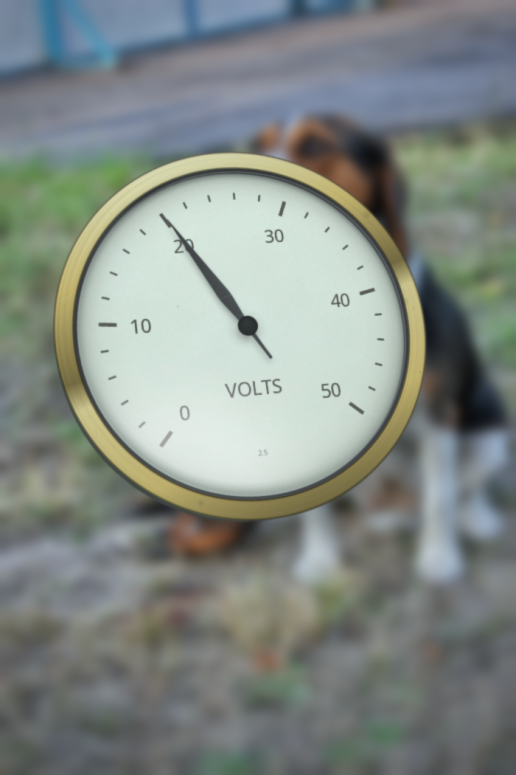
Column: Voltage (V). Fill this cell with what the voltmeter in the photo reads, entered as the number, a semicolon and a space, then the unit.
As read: 20; V
